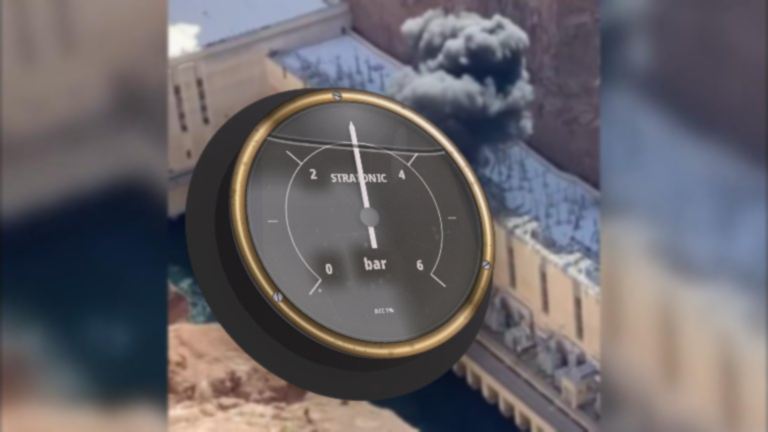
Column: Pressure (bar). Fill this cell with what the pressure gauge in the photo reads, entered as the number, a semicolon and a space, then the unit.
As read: 3; bar
